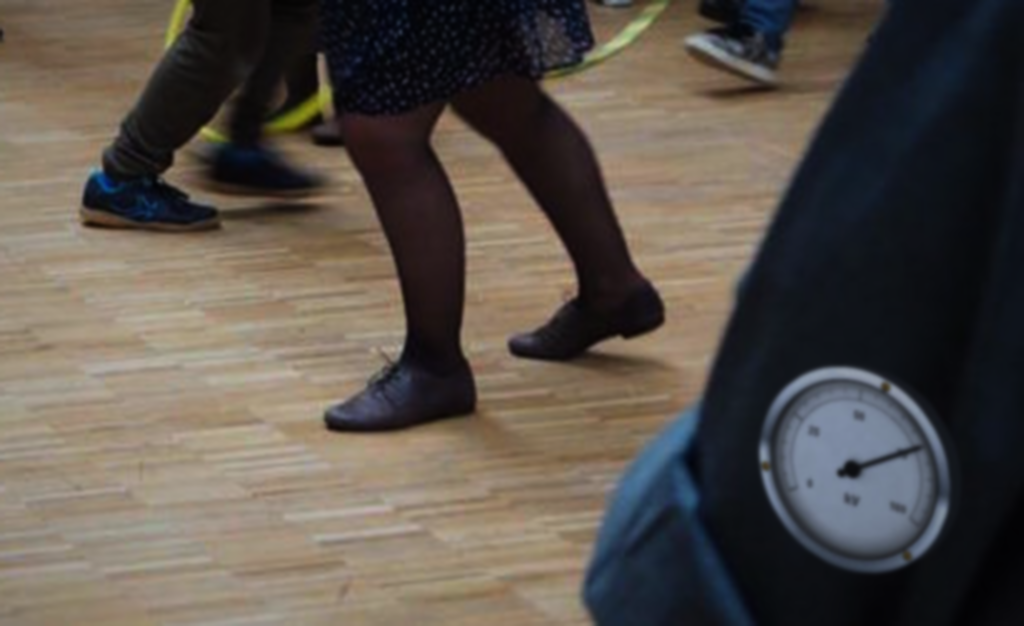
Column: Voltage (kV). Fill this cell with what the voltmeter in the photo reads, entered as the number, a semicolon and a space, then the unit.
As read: 75; kV
